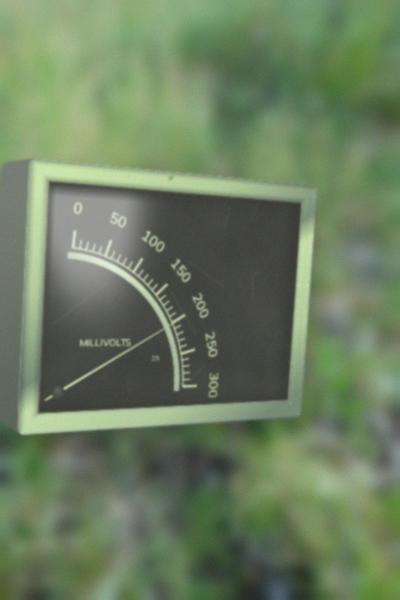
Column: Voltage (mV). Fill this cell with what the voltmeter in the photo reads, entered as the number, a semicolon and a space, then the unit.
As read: 200; mV
